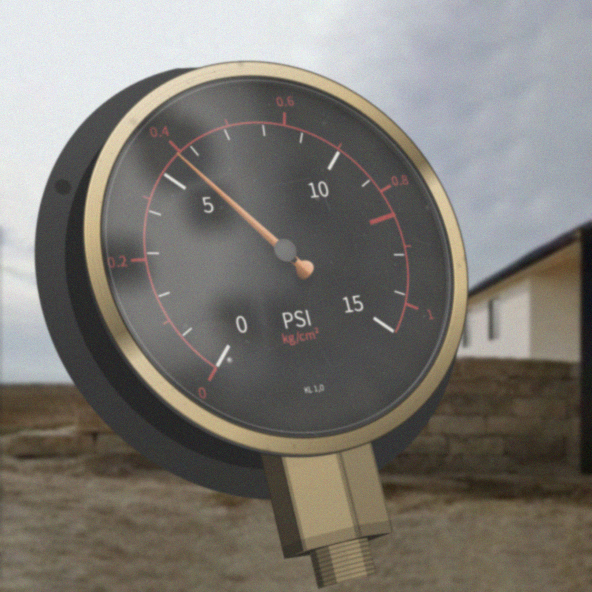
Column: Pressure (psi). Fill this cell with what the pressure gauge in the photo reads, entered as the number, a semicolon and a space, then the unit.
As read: 5.5; psi
